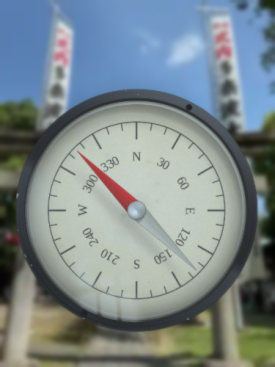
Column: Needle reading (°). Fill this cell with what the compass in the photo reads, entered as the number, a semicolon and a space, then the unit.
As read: 315; °
